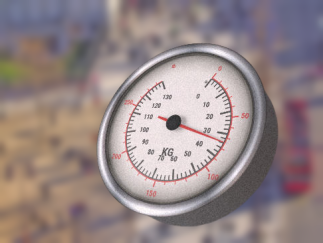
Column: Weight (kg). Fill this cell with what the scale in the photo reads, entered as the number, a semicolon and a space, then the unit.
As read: 34; kg
